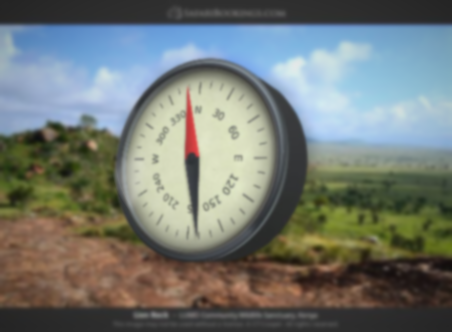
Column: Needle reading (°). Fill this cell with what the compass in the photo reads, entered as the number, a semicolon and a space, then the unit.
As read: 350; °
